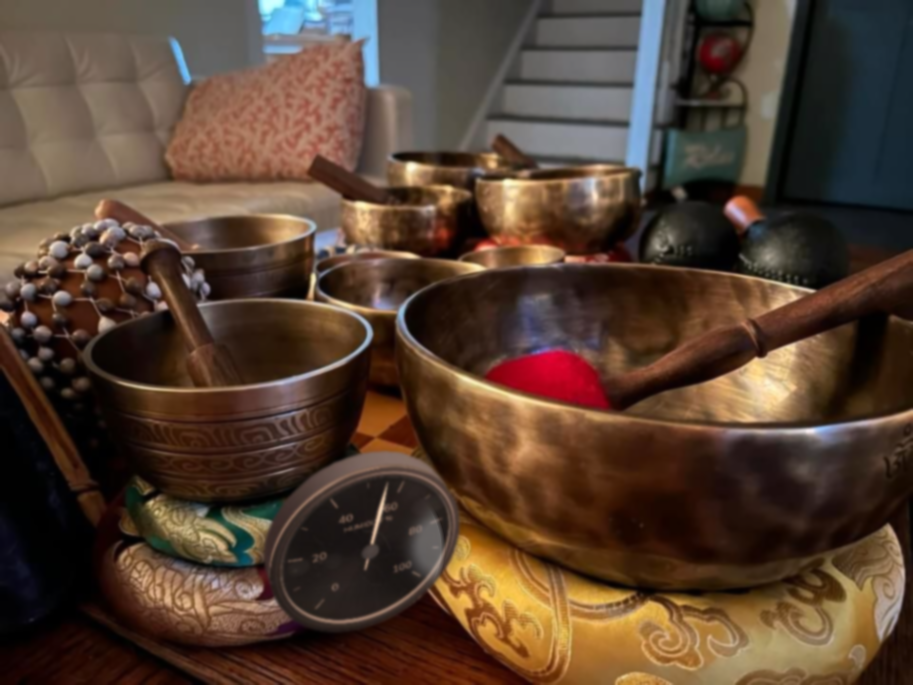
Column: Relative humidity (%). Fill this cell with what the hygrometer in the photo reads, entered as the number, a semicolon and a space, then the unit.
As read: 55; %
